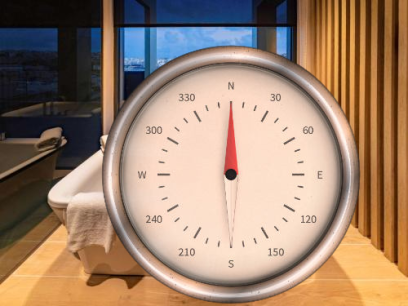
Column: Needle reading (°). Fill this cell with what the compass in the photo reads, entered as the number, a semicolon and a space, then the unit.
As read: 0; °
